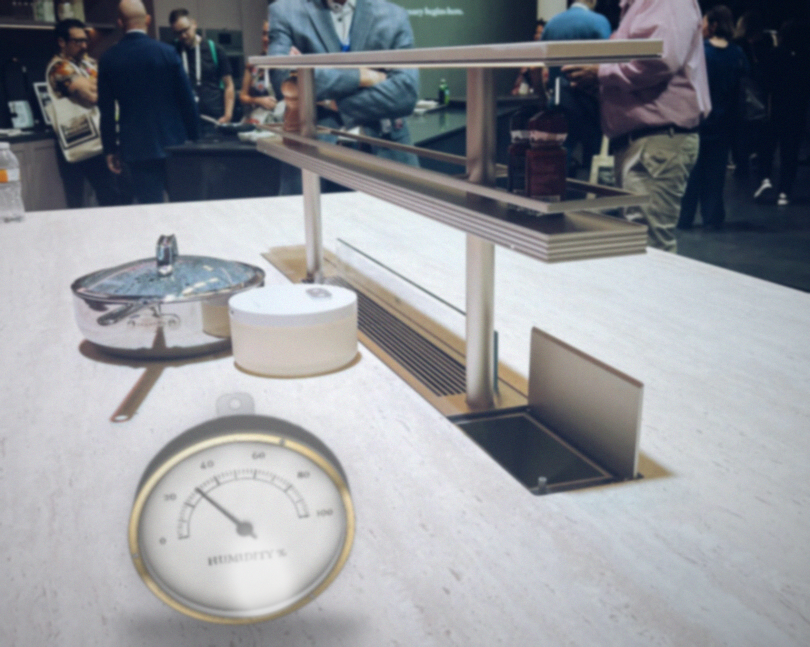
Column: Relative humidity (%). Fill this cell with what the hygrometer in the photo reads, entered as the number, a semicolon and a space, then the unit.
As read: 30; %
